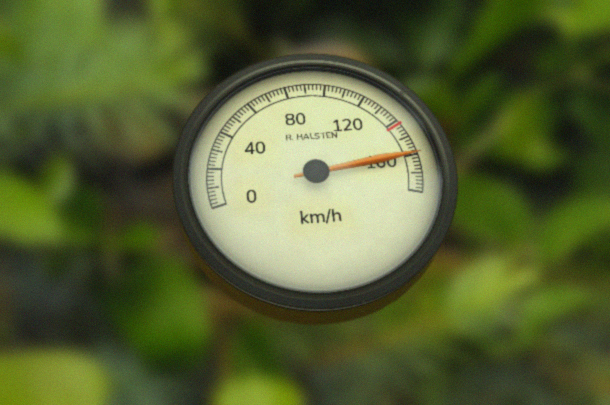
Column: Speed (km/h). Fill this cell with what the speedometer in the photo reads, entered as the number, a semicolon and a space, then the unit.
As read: 160; km/h
